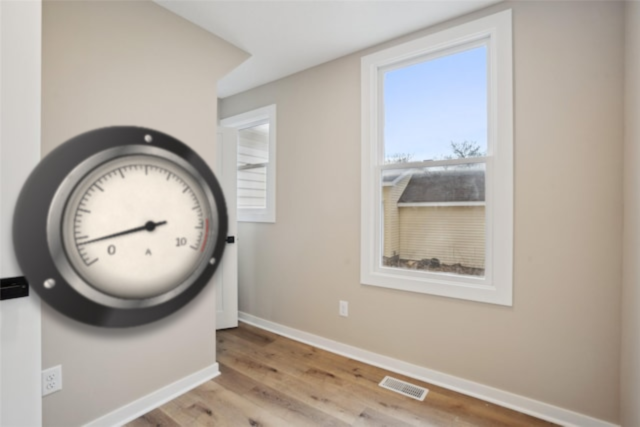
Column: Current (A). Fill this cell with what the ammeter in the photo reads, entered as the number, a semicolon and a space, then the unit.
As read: 0.8; A
